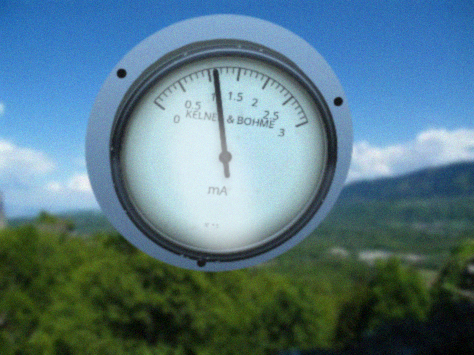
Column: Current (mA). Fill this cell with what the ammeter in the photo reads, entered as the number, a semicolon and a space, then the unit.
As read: 1.1; mA
